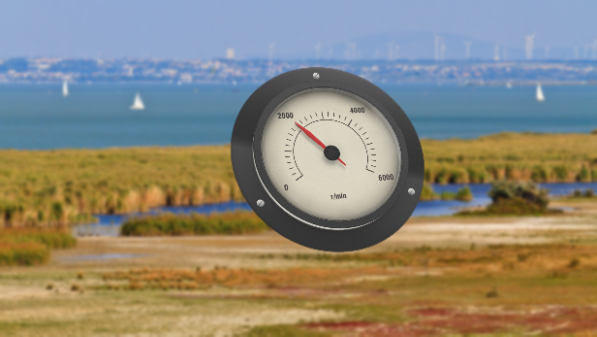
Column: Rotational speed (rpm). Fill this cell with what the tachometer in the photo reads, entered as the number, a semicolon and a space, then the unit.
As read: 2000; rpm
